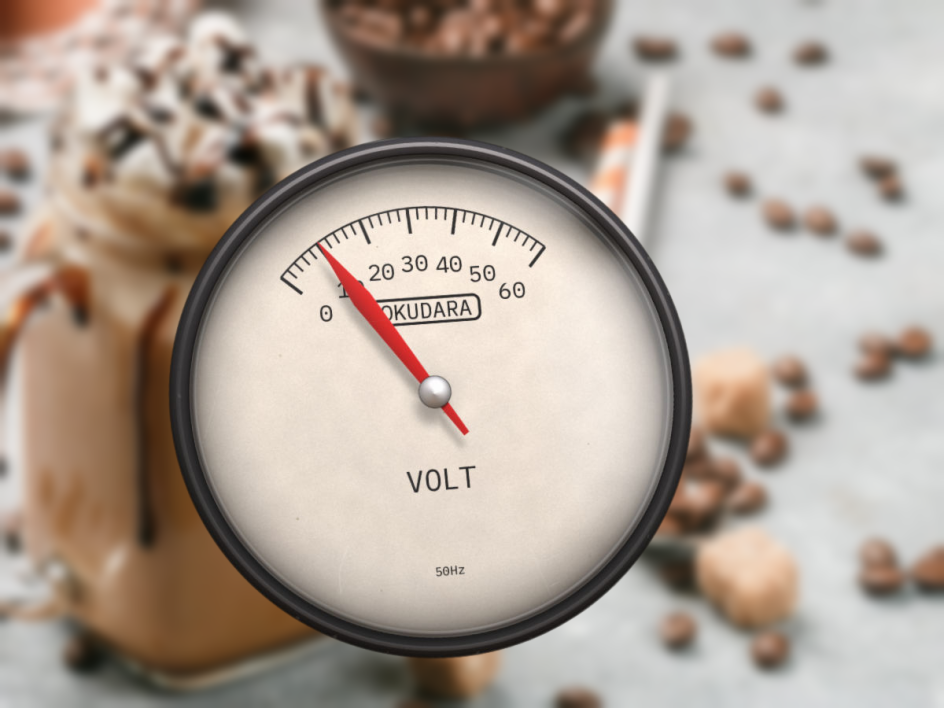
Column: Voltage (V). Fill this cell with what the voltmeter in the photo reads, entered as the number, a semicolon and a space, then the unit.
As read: 10; V
